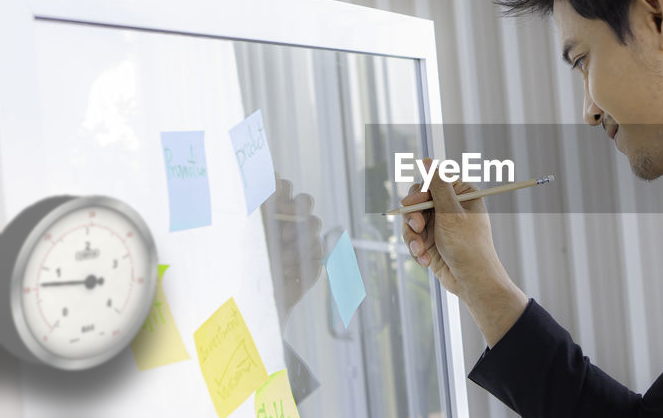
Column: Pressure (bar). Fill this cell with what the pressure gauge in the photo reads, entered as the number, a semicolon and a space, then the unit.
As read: 0.75; bar
